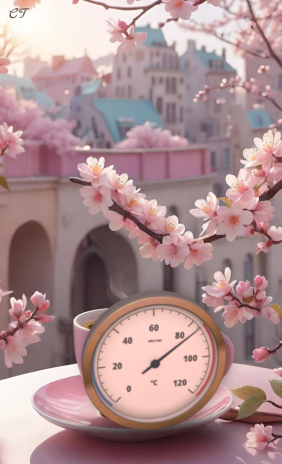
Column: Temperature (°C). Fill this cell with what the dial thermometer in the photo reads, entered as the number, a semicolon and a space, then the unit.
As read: 84; °C
